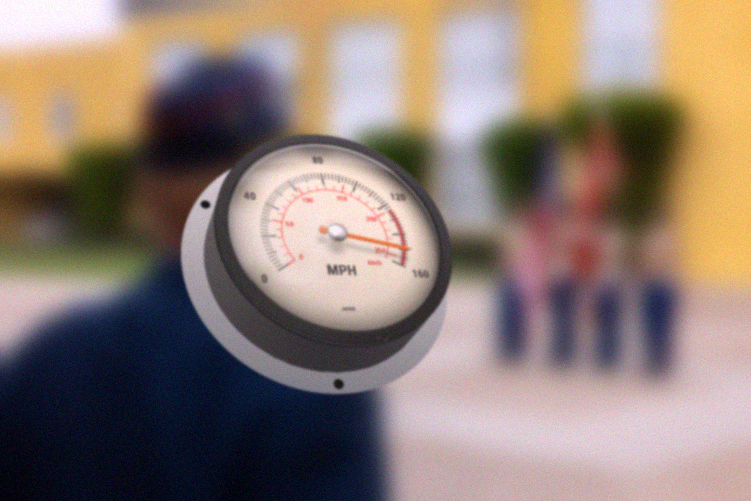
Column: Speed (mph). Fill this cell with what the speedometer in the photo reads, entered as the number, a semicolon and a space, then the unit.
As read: 150; mph
